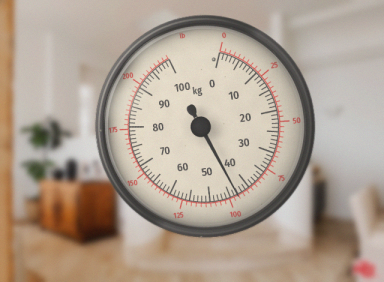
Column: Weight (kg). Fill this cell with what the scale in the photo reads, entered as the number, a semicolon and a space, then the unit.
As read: 43; kg
